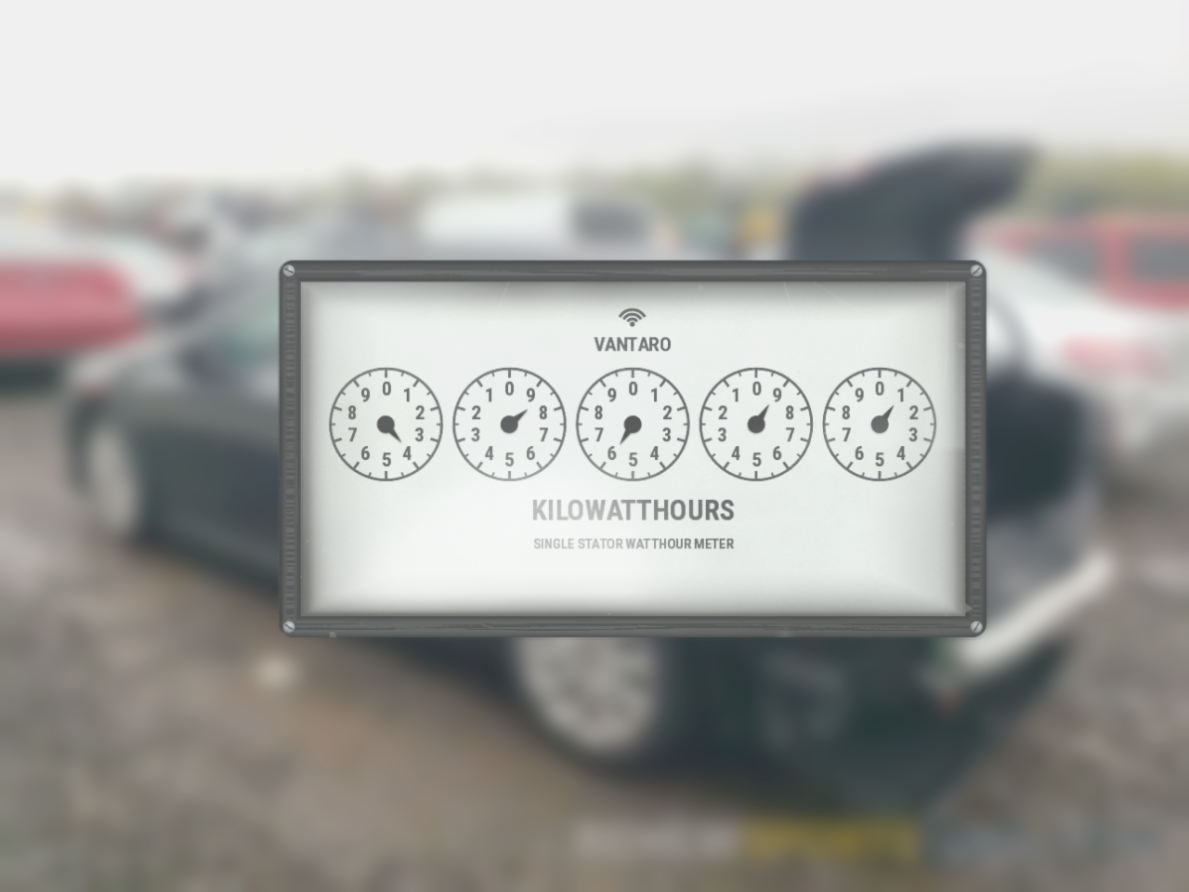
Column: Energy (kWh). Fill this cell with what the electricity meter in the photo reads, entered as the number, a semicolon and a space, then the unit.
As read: 38591; kWh
